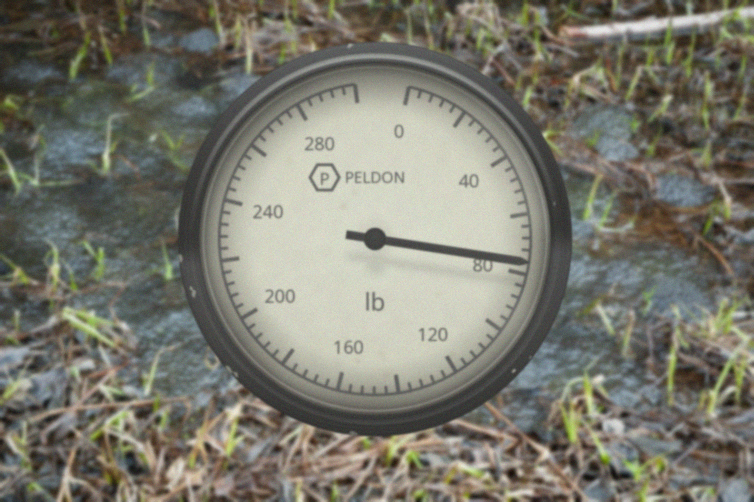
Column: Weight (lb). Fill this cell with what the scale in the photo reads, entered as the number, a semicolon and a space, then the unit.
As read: 76; lb
